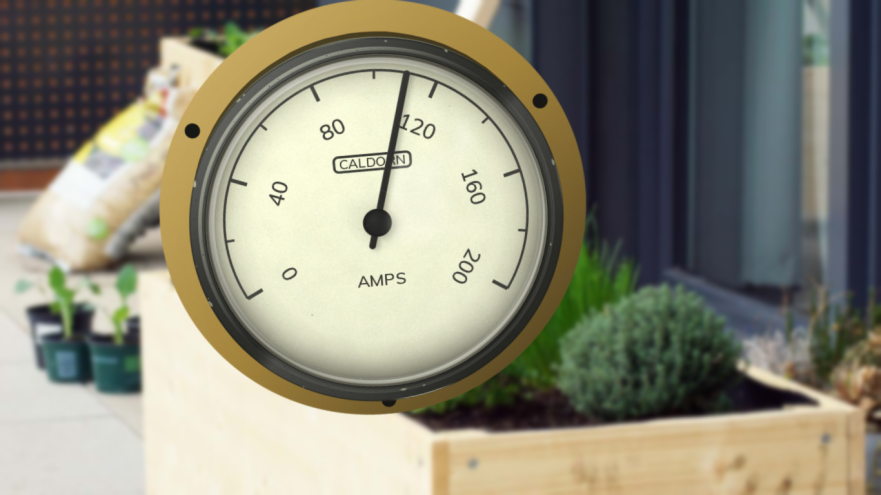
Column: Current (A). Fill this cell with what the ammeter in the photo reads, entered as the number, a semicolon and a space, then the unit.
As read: 110; A
